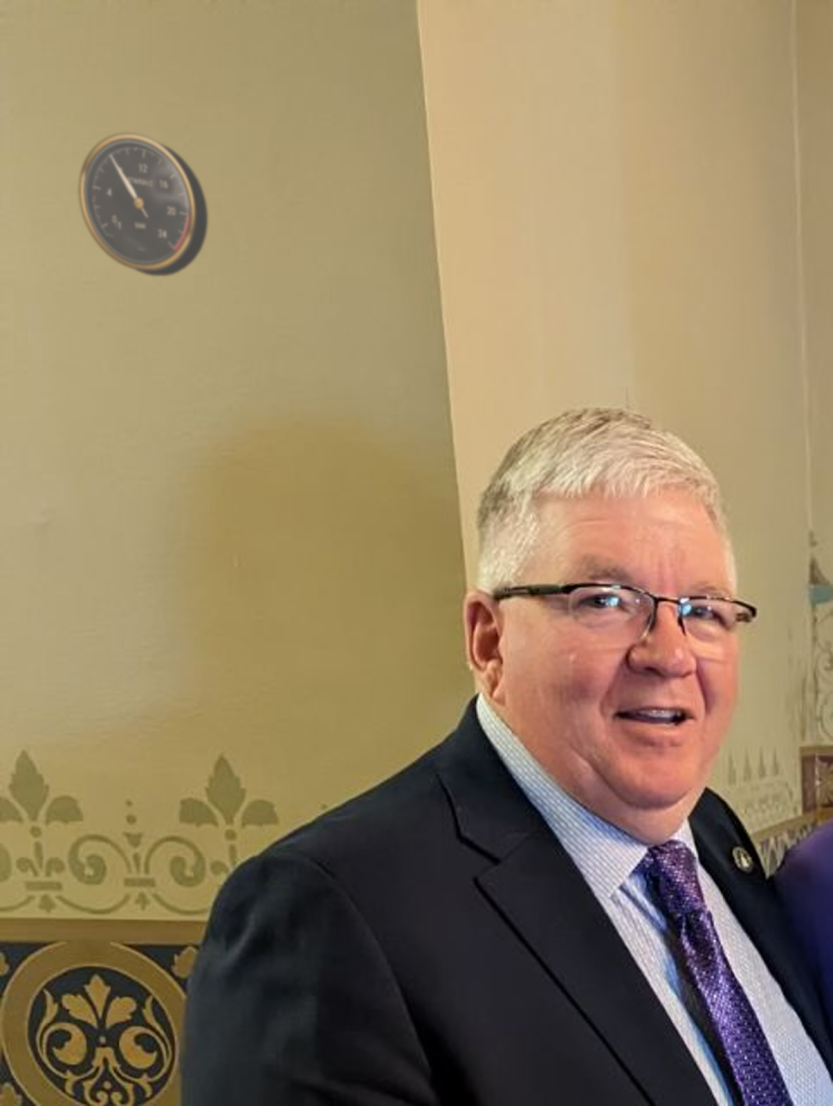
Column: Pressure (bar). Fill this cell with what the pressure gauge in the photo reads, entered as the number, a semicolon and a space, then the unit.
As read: 8; bar
